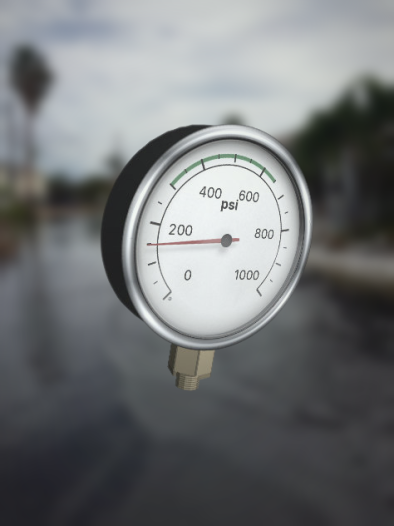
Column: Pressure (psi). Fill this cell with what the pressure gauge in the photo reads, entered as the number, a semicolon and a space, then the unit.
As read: 150; psi
